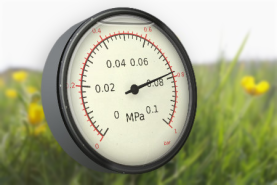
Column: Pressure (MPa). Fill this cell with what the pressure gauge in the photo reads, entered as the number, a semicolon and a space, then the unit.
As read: 0.078; MPa
